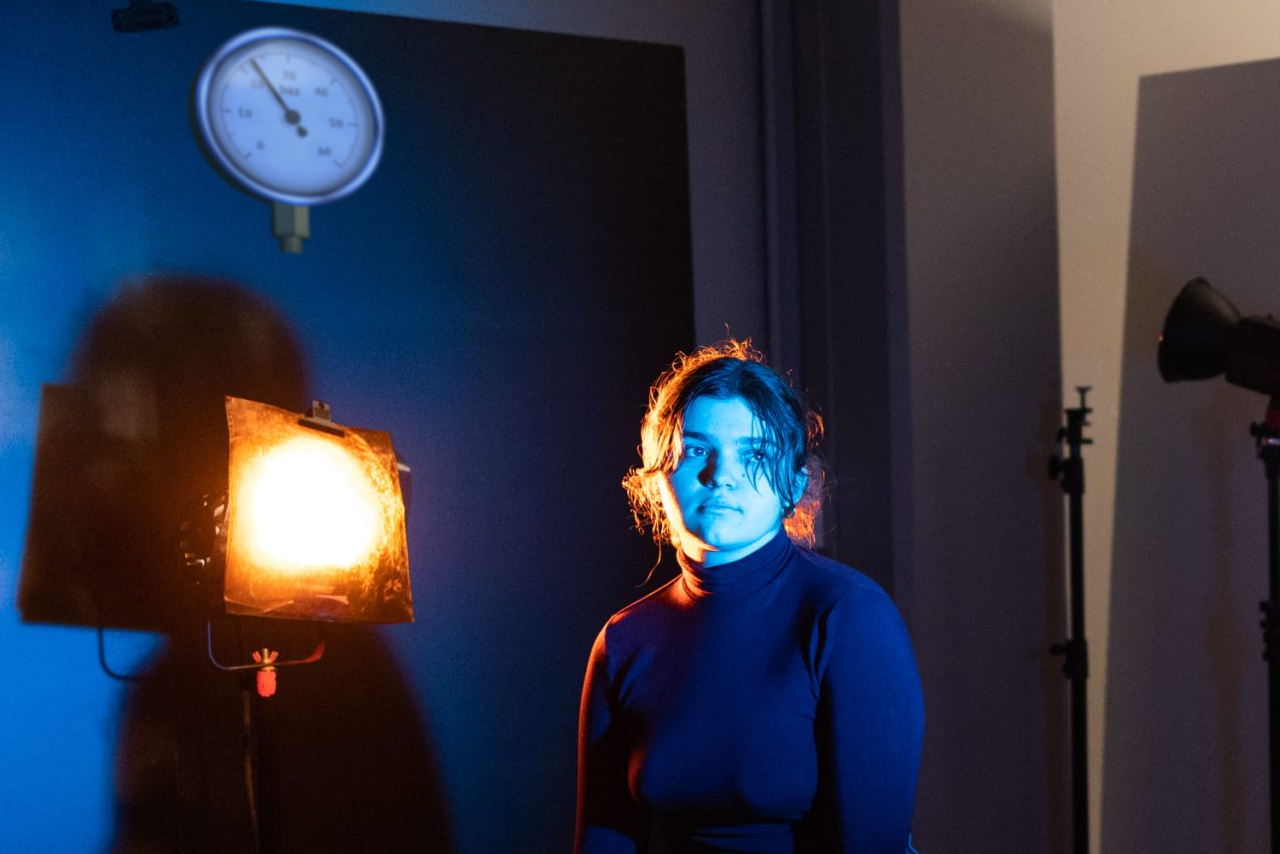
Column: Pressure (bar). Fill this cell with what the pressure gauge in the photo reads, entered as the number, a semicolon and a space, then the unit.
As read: 22.5; bar
